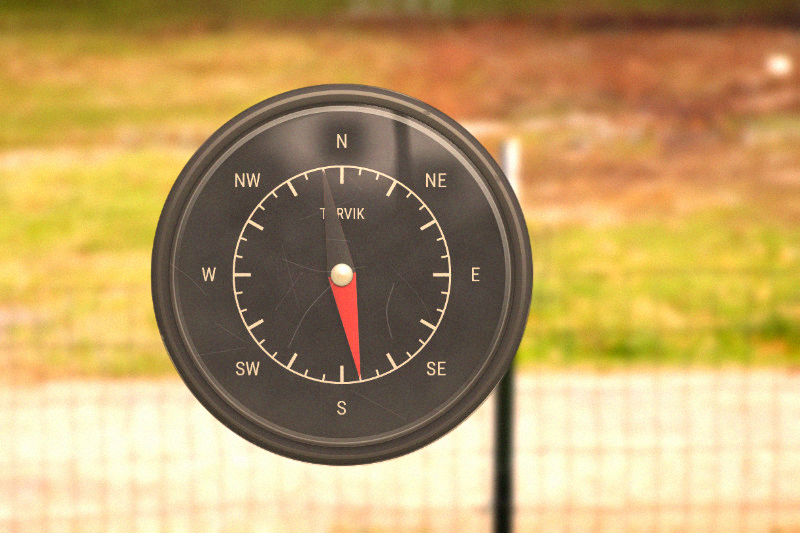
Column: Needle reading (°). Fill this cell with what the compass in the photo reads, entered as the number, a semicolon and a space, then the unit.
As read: 170; °
